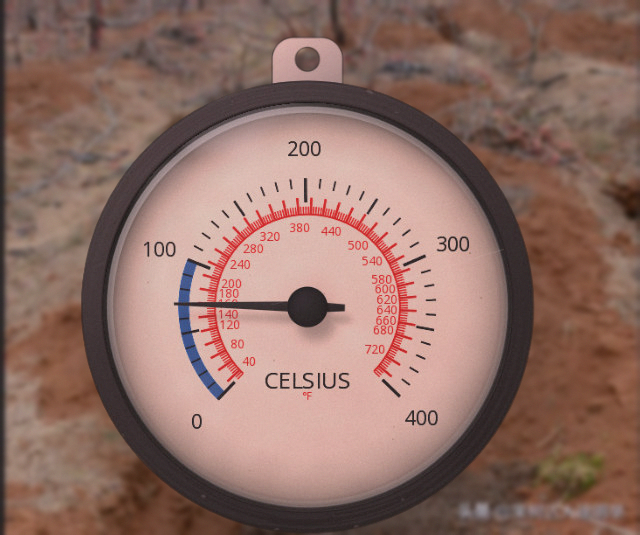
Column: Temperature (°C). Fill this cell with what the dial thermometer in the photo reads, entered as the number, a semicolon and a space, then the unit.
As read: 70; °C
